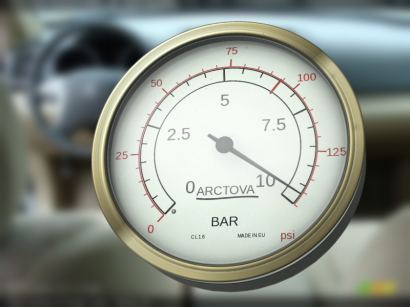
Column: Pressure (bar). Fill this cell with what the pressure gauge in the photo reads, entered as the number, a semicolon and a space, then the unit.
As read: 9.75; bar
